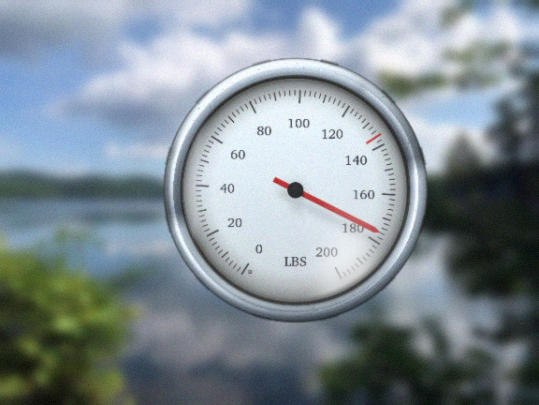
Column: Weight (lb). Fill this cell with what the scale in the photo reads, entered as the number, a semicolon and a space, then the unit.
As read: 176; lb
